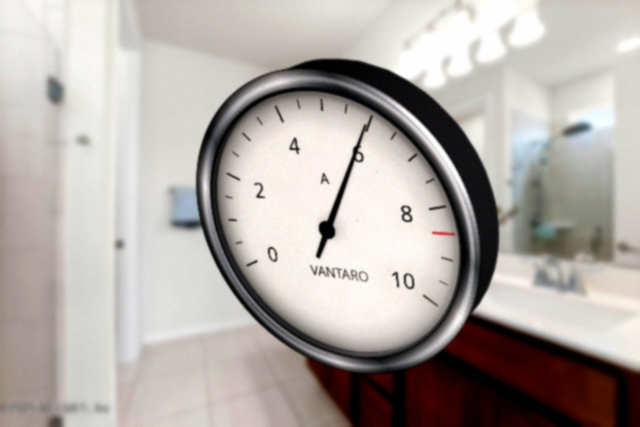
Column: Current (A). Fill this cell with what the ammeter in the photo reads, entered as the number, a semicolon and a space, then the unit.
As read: 6; A
